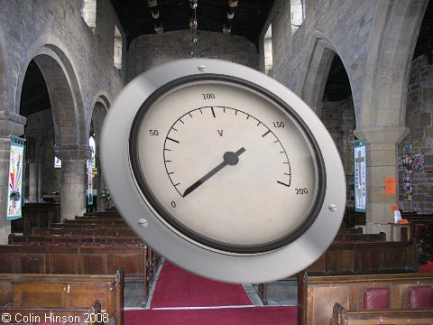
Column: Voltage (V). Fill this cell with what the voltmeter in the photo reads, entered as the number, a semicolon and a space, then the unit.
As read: 0; V
